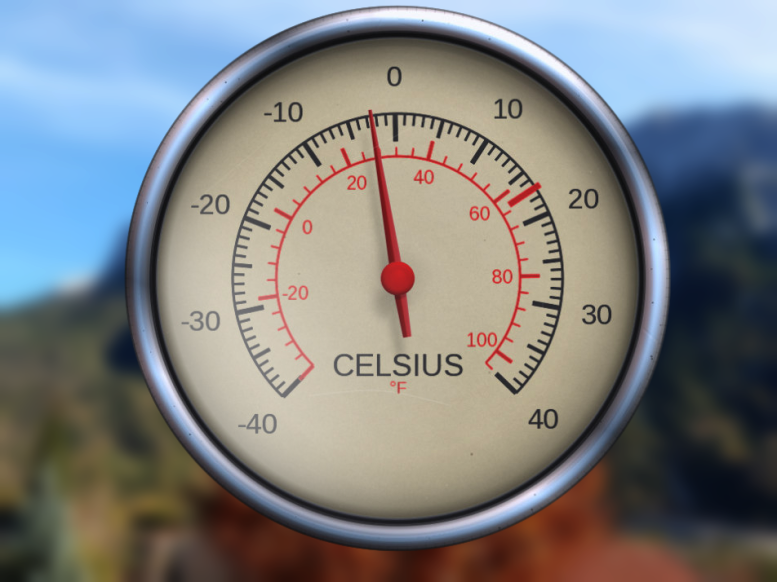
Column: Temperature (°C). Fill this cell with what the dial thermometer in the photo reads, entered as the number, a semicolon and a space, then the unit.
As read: -2.5; °C
